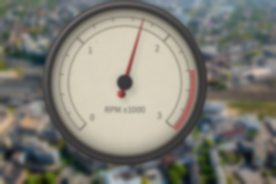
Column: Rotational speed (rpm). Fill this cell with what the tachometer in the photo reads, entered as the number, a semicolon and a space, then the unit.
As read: 1700; rpm
